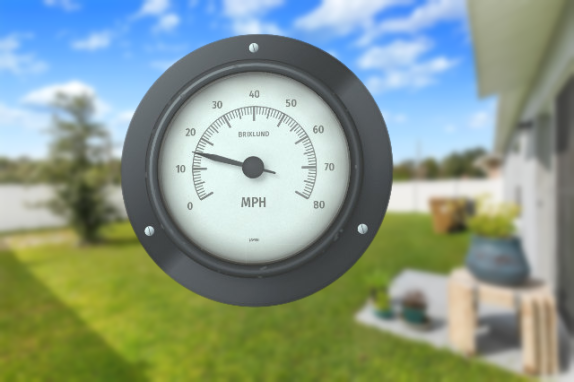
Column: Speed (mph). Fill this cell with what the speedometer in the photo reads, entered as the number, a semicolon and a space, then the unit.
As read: 15; mph
